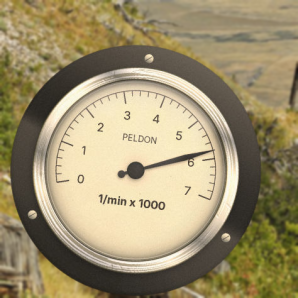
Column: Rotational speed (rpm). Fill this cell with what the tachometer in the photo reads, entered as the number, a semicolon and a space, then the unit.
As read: 5800; rpm
